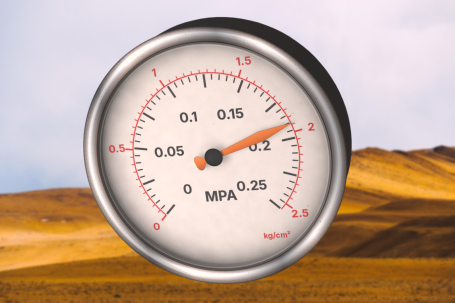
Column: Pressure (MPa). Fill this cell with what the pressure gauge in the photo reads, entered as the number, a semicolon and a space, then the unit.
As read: 0.19; MPa
